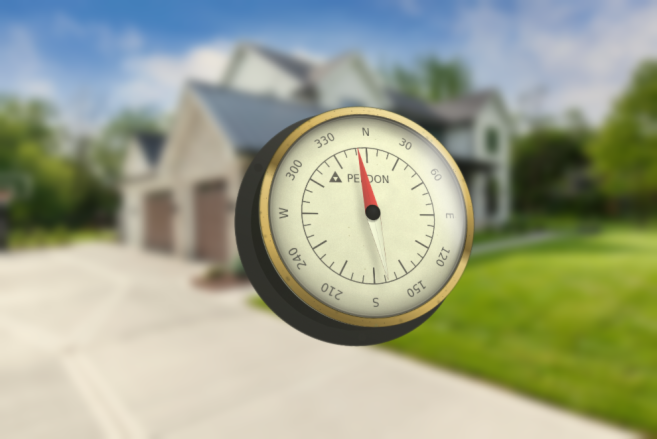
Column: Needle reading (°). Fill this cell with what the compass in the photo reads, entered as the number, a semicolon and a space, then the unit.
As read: 350; °
